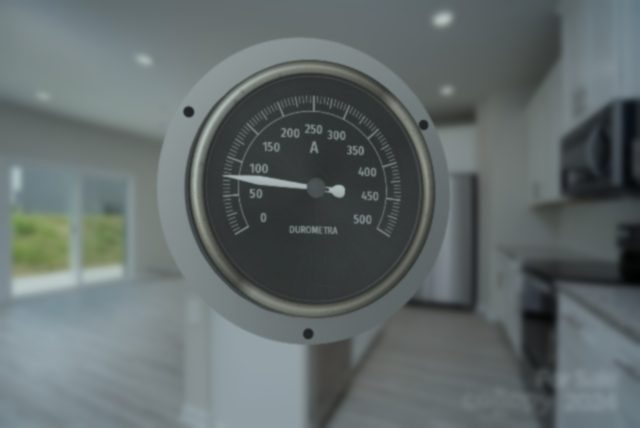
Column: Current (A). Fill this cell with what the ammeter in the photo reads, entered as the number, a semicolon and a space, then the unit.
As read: 75; A
